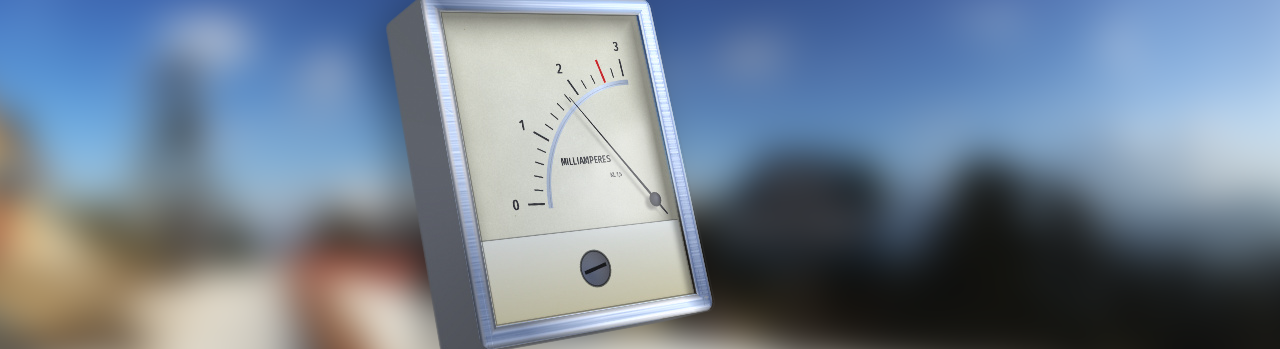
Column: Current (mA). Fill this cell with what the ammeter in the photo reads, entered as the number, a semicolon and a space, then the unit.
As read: 1.8; mA
